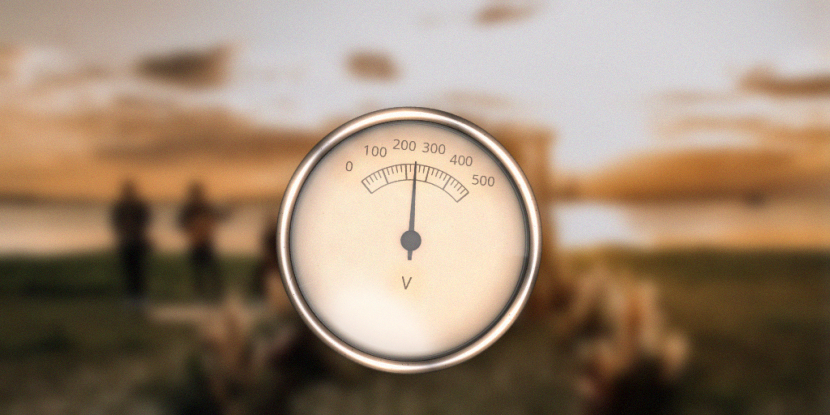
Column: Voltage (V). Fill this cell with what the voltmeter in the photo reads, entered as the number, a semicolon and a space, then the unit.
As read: 240; V
